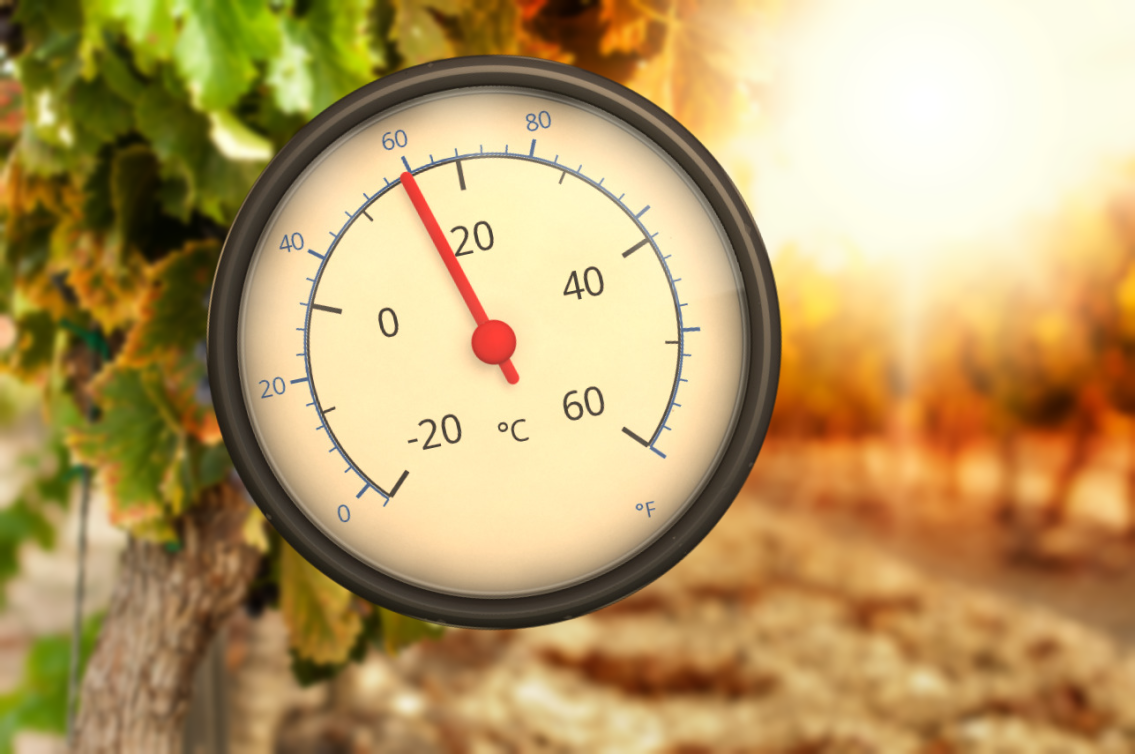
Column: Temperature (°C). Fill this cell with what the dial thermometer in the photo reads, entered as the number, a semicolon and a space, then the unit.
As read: 15; °C
